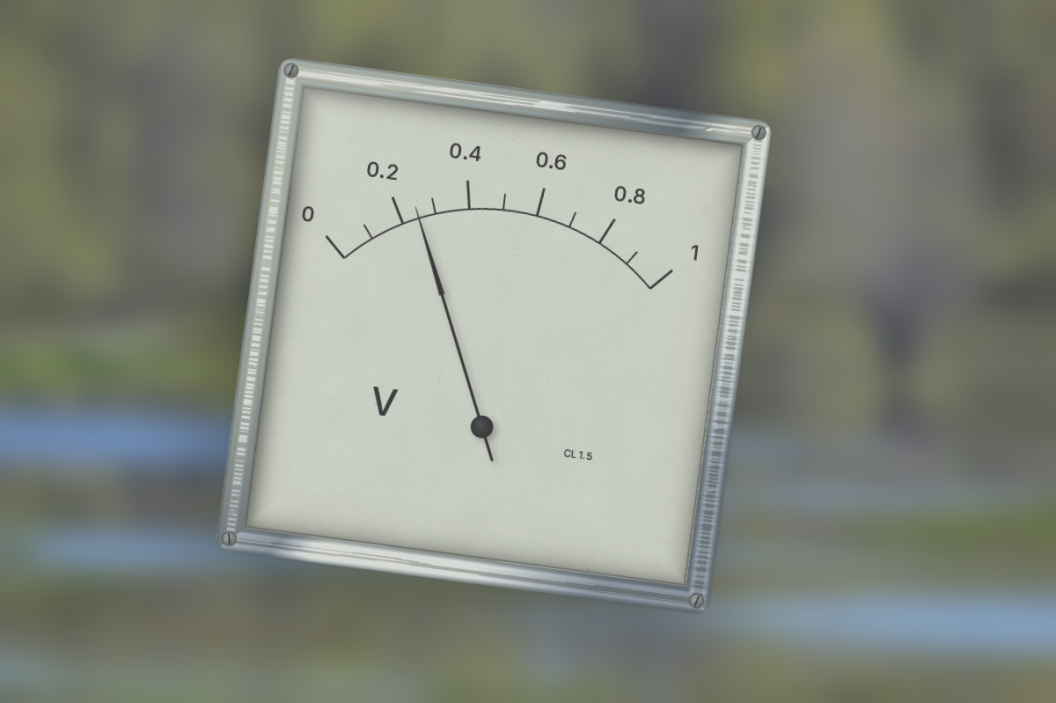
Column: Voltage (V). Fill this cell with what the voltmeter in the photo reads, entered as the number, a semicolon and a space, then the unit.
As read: 0.25; V
